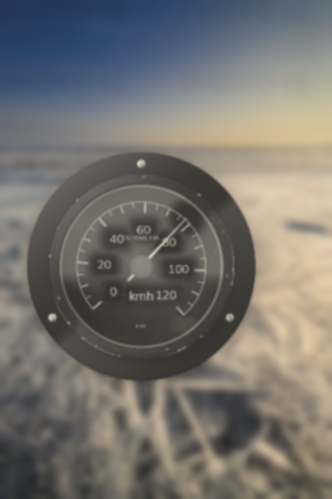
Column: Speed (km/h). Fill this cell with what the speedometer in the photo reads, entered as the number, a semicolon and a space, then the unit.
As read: 77.5; km/h
